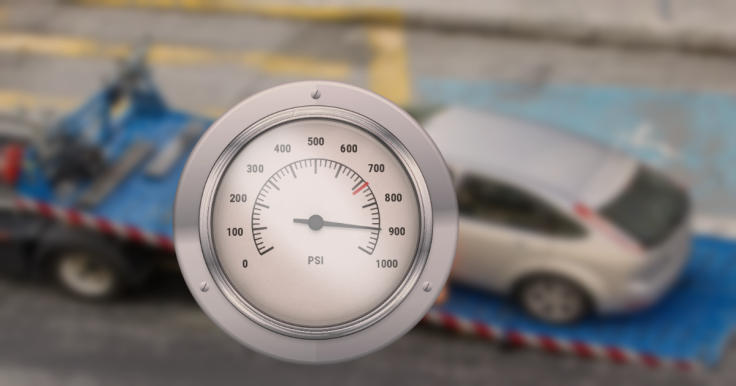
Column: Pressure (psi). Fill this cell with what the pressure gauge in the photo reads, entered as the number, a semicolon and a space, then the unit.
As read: 900; psi
